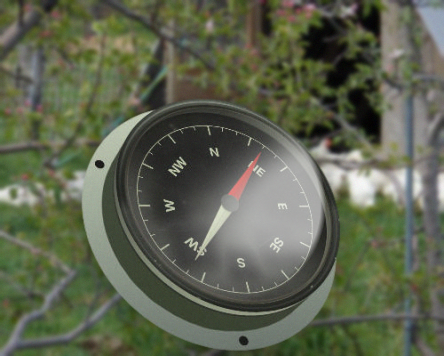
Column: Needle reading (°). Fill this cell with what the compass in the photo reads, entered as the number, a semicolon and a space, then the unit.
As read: 40; °
